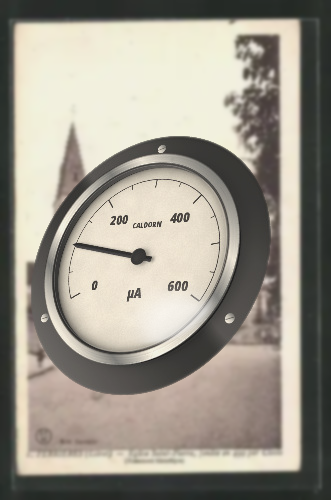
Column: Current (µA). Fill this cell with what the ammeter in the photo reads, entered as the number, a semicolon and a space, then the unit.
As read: 100; µA
